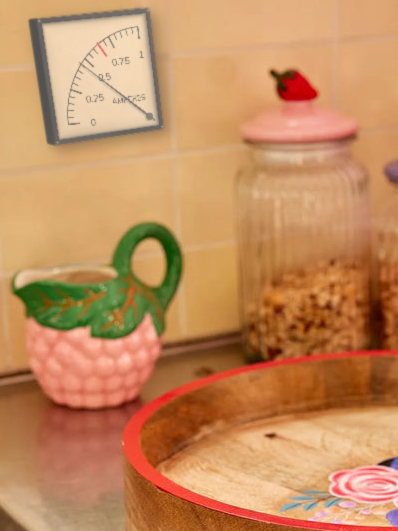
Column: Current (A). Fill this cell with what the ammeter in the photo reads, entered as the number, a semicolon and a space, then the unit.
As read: 0.45; A
